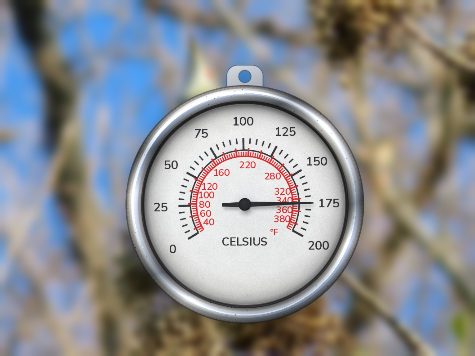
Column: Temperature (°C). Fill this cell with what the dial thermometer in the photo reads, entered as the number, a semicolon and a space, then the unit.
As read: 175; °C
